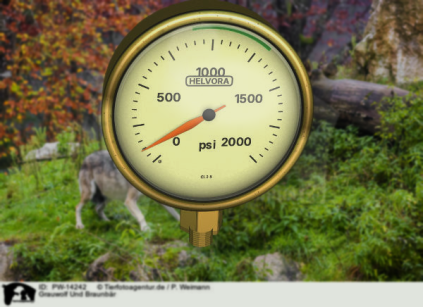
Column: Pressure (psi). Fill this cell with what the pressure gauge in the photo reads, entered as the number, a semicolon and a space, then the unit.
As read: 100; psi
